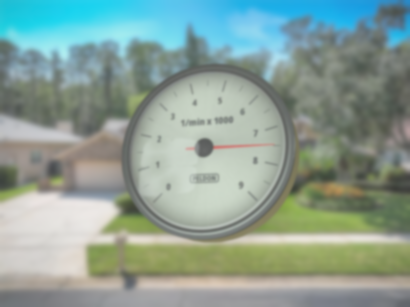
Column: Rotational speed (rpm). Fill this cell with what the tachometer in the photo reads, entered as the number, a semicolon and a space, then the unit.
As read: 7500; rpm
